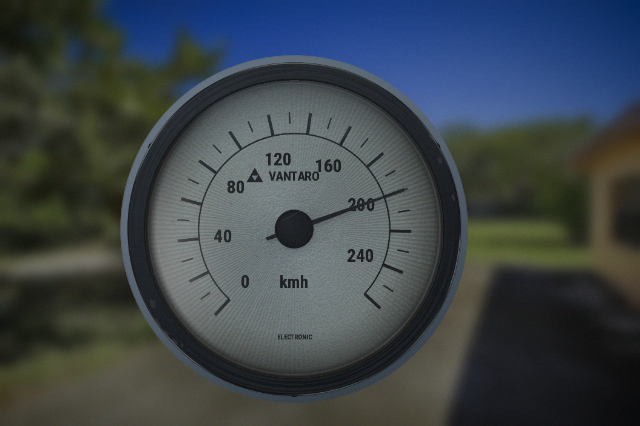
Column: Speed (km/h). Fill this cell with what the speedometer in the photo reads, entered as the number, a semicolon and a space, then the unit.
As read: 200; km/h
